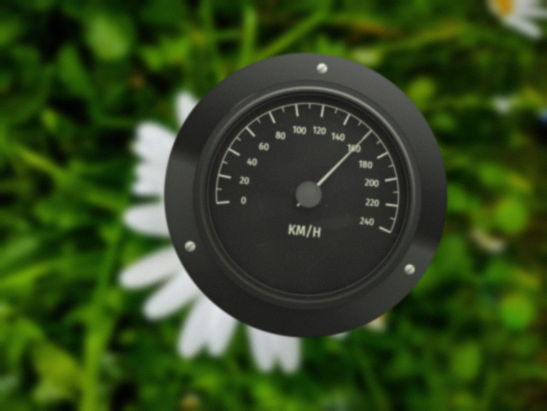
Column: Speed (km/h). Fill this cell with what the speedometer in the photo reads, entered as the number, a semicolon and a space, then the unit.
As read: 160; km/h
